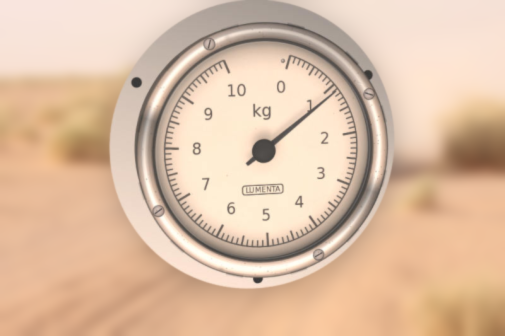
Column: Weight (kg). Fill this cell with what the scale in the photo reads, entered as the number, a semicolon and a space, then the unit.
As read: 1.1; kg
